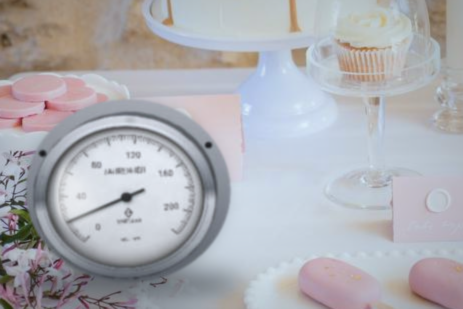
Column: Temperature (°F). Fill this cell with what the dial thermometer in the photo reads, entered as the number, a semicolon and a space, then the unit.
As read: 20; °F
